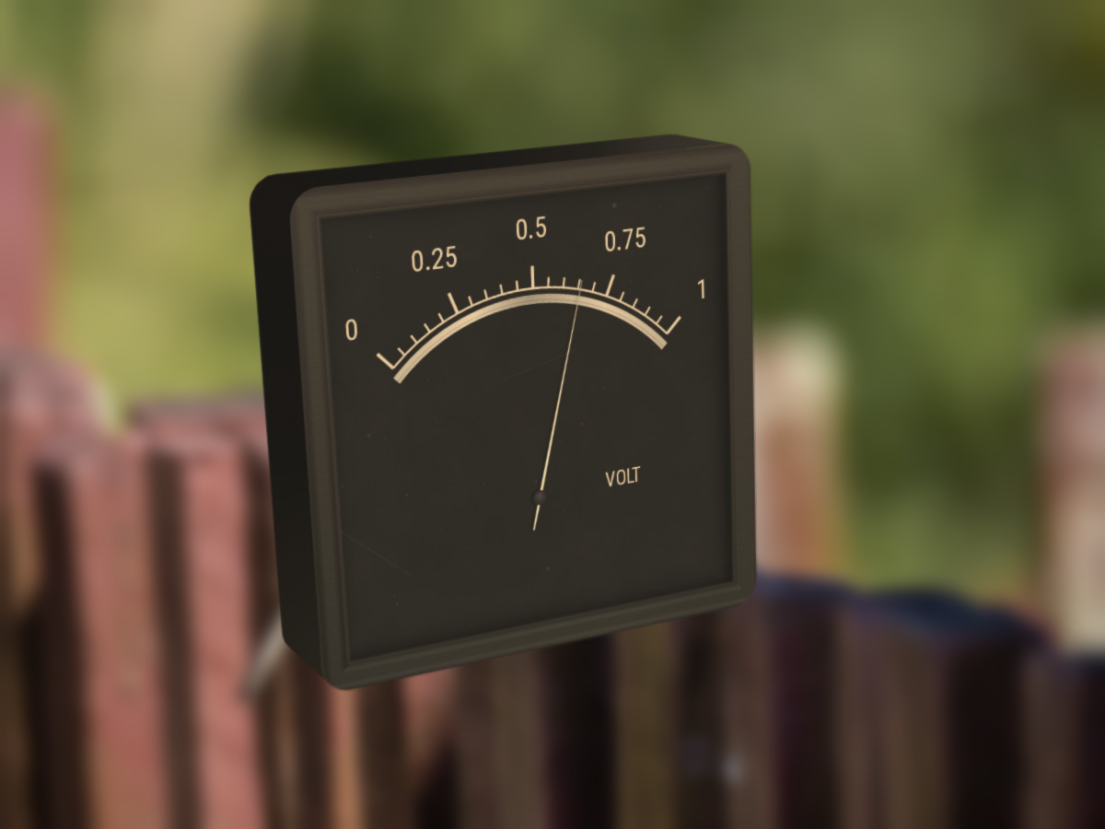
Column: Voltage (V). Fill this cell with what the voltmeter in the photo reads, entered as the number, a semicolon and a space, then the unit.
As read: 0.65; V
